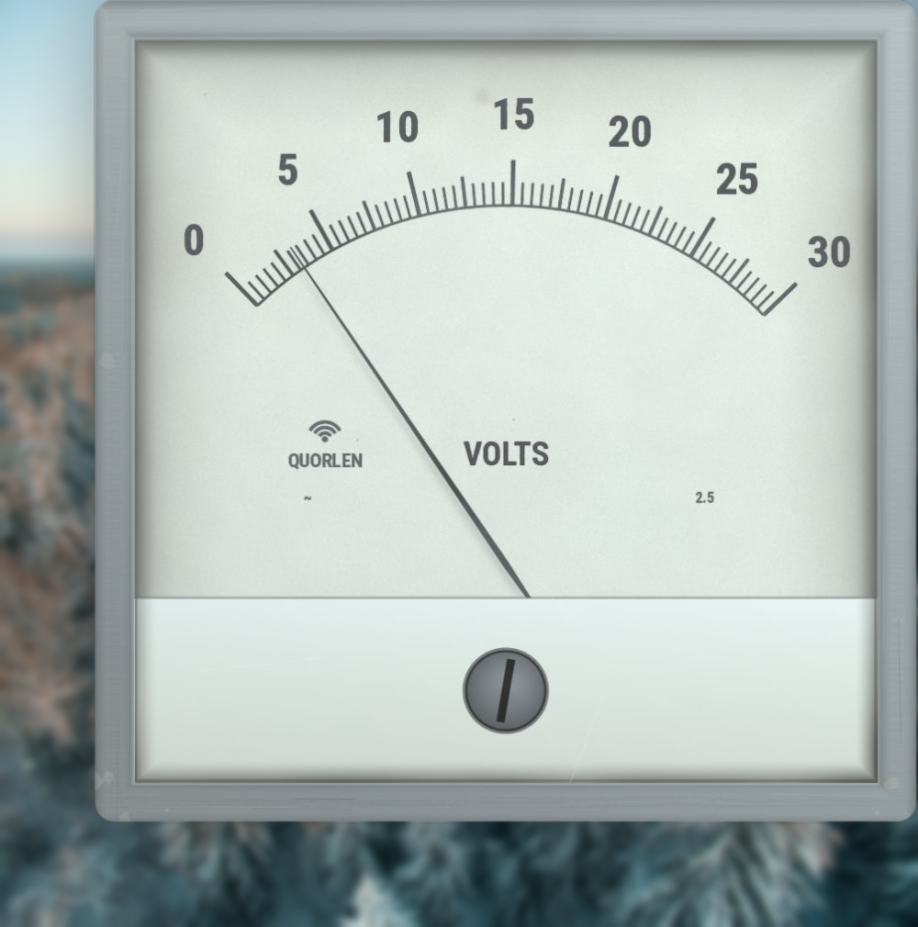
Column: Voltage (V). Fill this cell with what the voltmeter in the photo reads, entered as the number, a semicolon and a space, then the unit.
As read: 3.25; V
